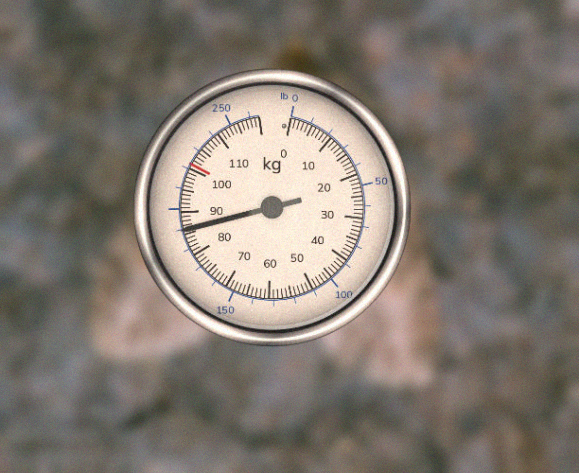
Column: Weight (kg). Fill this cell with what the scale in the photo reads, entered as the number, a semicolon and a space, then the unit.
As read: 86; kg
